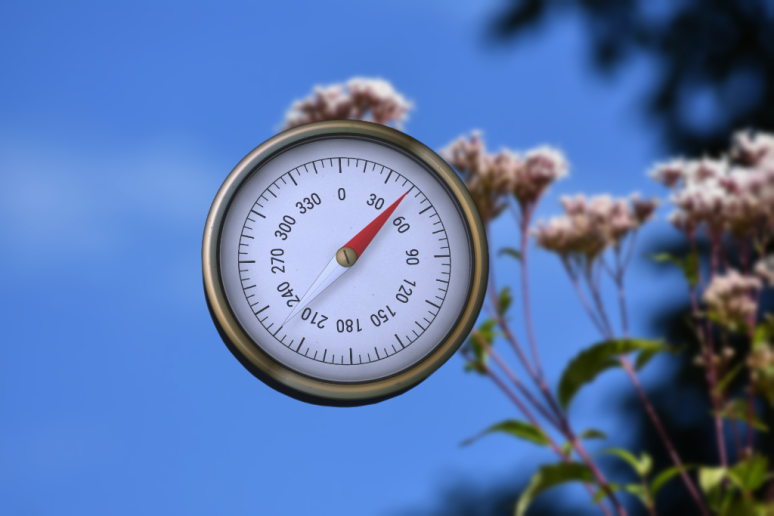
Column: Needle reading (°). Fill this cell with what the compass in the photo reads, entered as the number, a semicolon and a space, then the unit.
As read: 45; °
